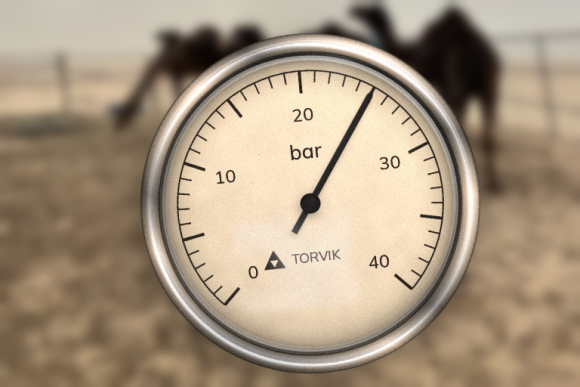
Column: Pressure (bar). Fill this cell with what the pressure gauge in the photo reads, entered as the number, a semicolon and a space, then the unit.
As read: 25; bar
